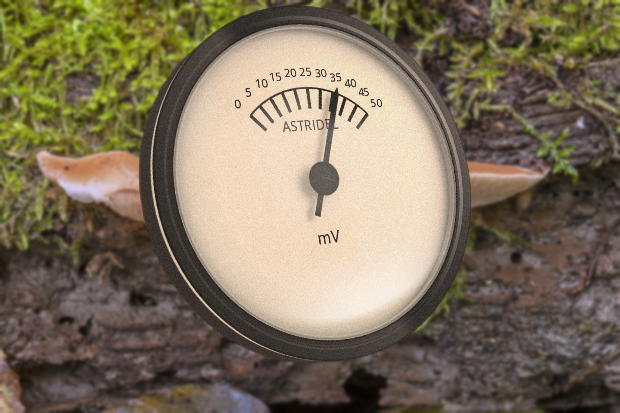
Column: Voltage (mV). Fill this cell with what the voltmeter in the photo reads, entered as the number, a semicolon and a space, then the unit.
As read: 35; mV
